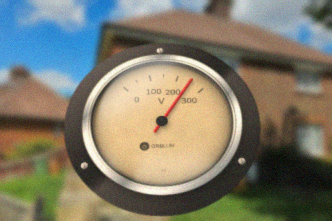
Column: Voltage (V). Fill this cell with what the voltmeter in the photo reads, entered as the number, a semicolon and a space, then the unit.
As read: 250; V
